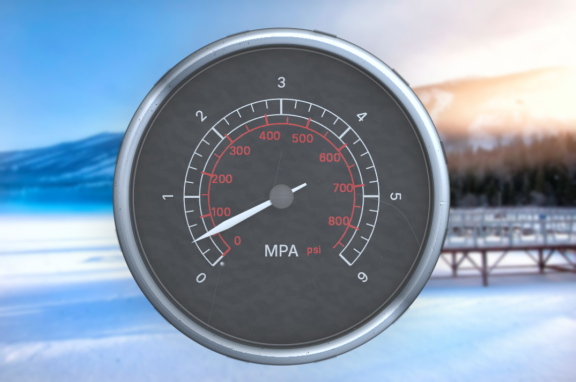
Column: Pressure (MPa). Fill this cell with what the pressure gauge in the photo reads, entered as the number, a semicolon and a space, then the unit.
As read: 0.4; MPa
